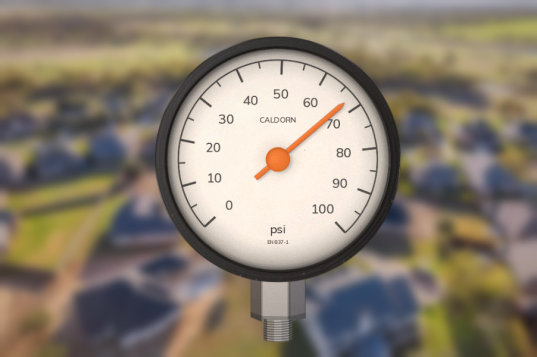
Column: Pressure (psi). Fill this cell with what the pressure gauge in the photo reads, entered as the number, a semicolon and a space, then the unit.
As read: 67.5; psi
